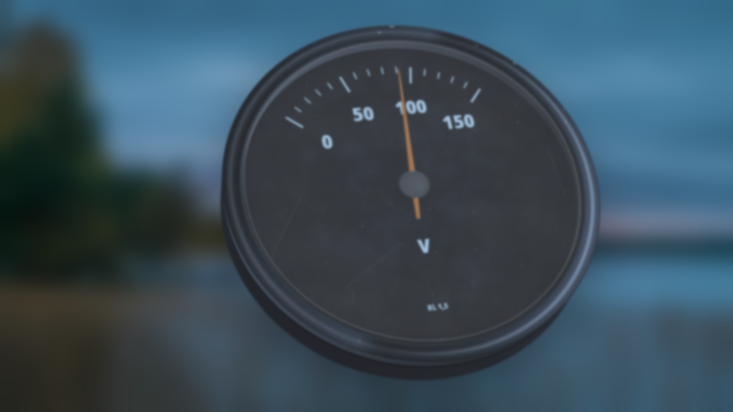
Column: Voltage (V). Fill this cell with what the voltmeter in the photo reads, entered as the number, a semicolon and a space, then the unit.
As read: 90; V
